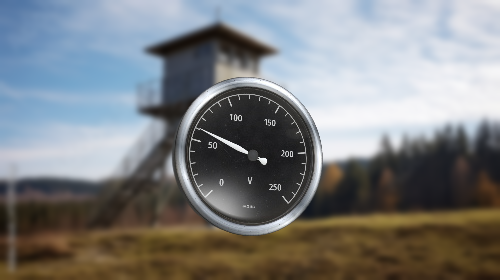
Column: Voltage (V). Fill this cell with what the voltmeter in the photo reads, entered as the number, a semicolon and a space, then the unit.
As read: 60; V
